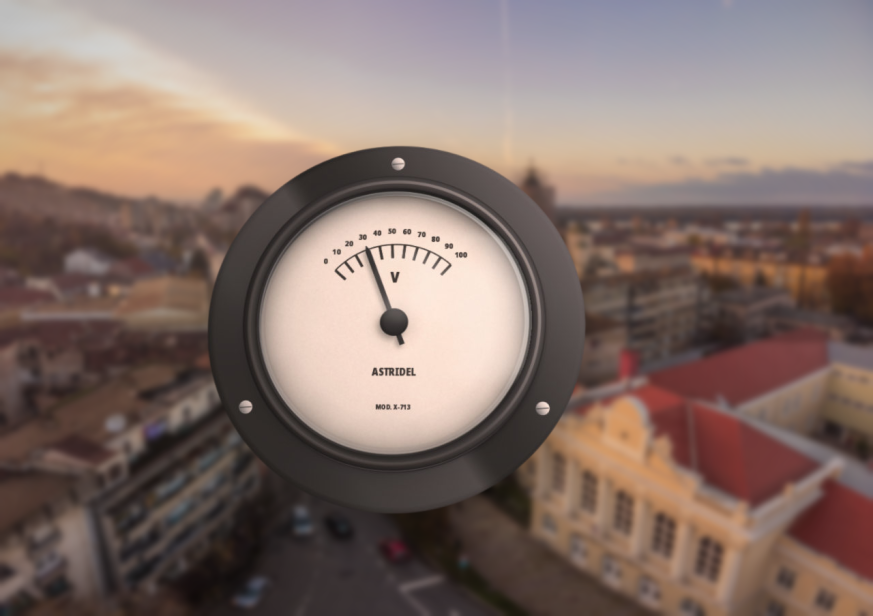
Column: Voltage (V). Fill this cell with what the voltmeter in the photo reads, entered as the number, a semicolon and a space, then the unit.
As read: 30; V
